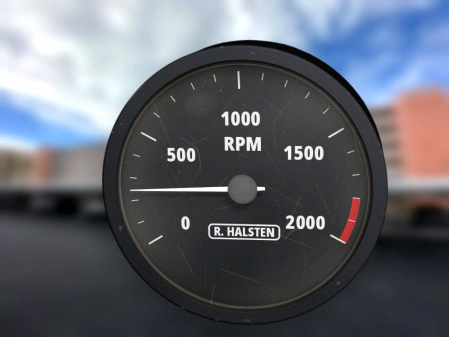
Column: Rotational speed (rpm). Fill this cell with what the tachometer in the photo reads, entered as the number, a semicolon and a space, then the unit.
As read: 250; rpm
